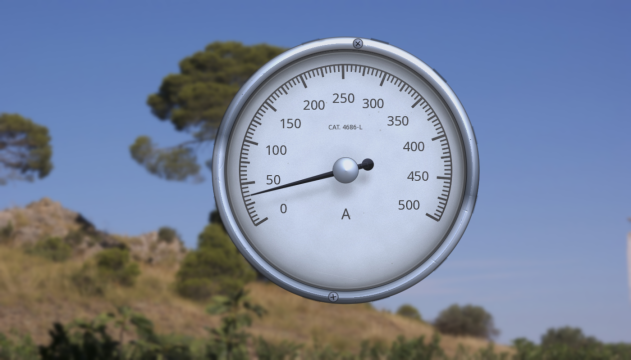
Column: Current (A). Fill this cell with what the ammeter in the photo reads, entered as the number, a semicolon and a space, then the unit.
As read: 35; A
